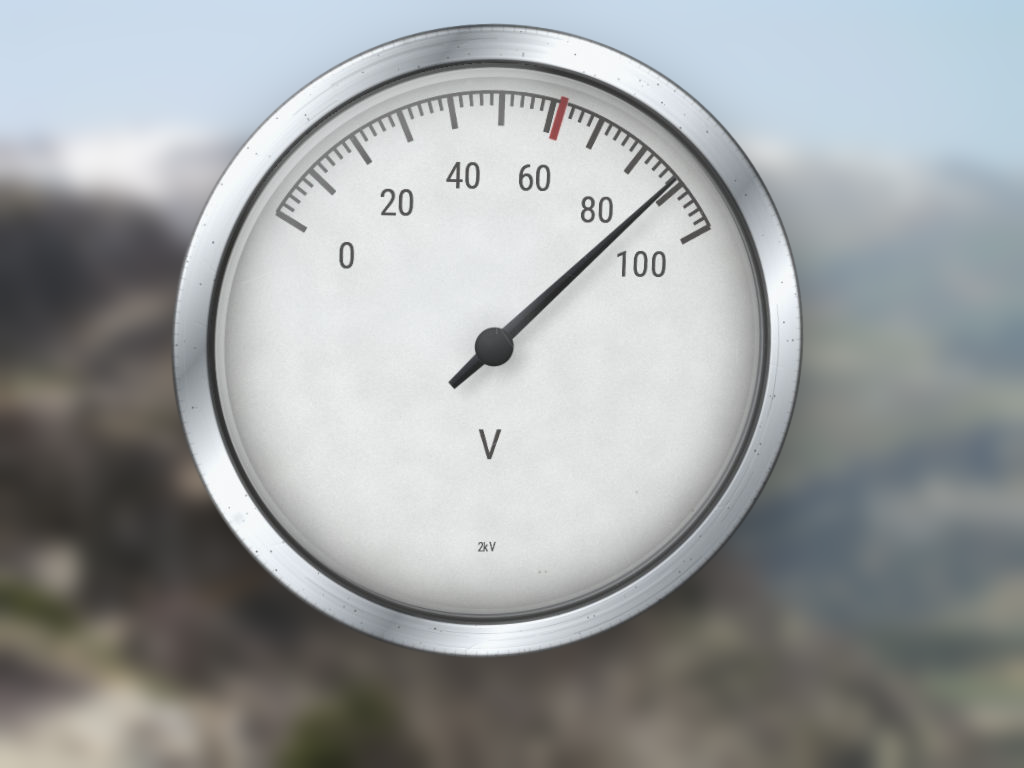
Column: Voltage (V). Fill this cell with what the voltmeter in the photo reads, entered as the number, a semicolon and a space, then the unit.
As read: 88; V
